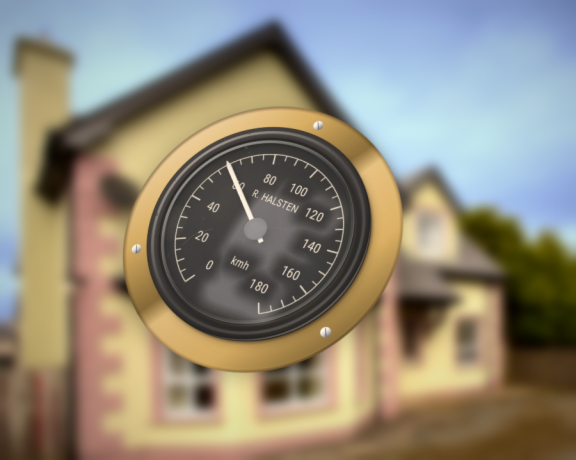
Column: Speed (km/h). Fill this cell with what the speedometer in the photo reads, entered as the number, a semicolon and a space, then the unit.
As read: 60; km/h
